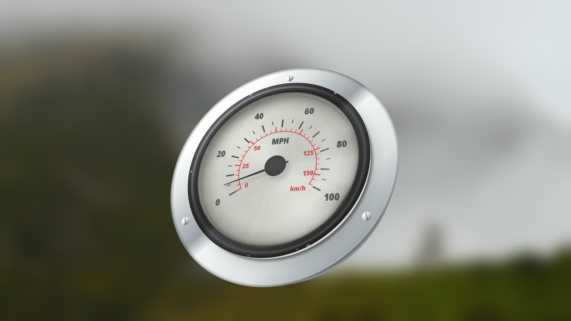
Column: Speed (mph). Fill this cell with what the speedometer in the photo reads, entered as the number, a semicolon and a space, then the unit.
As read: 5; mph
